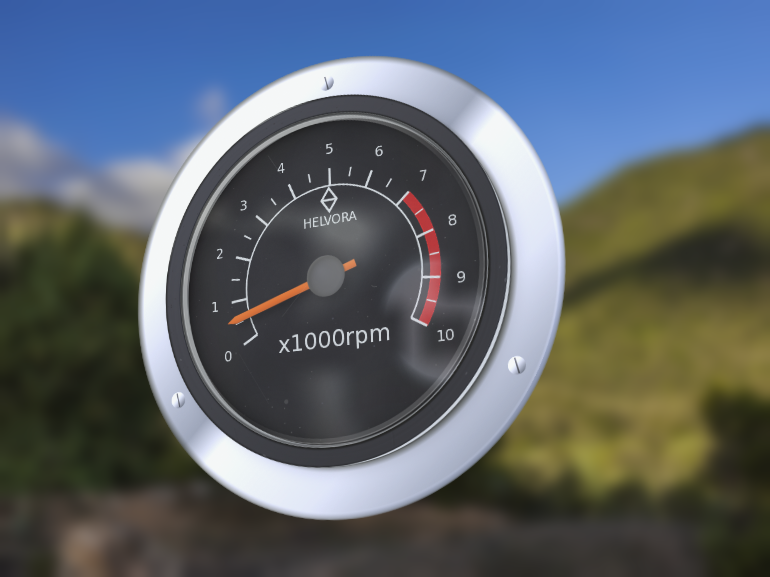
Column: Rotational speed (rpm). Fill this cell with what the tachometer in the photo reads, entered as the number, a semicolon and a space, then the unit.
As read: 500; rpm
